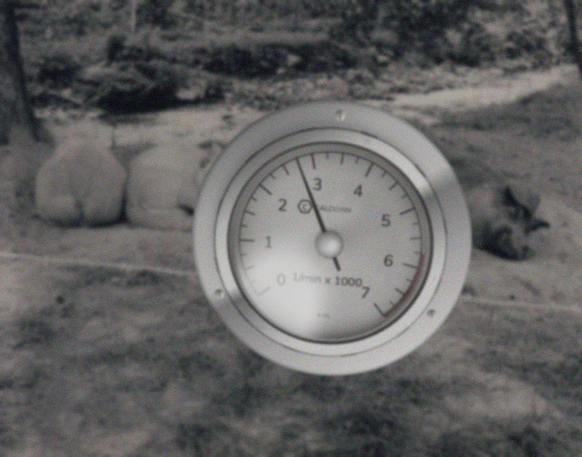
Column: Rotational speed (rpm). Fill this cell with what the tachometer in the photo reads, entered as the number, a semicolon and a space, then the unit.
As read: 2750; rpm
